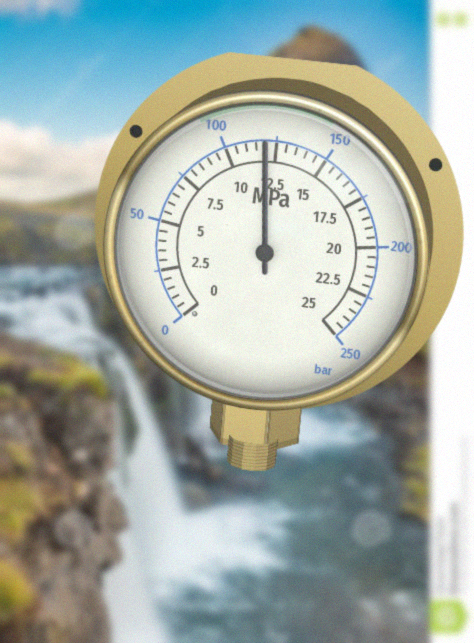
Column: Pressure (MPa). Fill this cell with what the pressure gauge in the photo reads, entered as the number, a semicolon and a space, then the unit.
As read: 12; MPa
